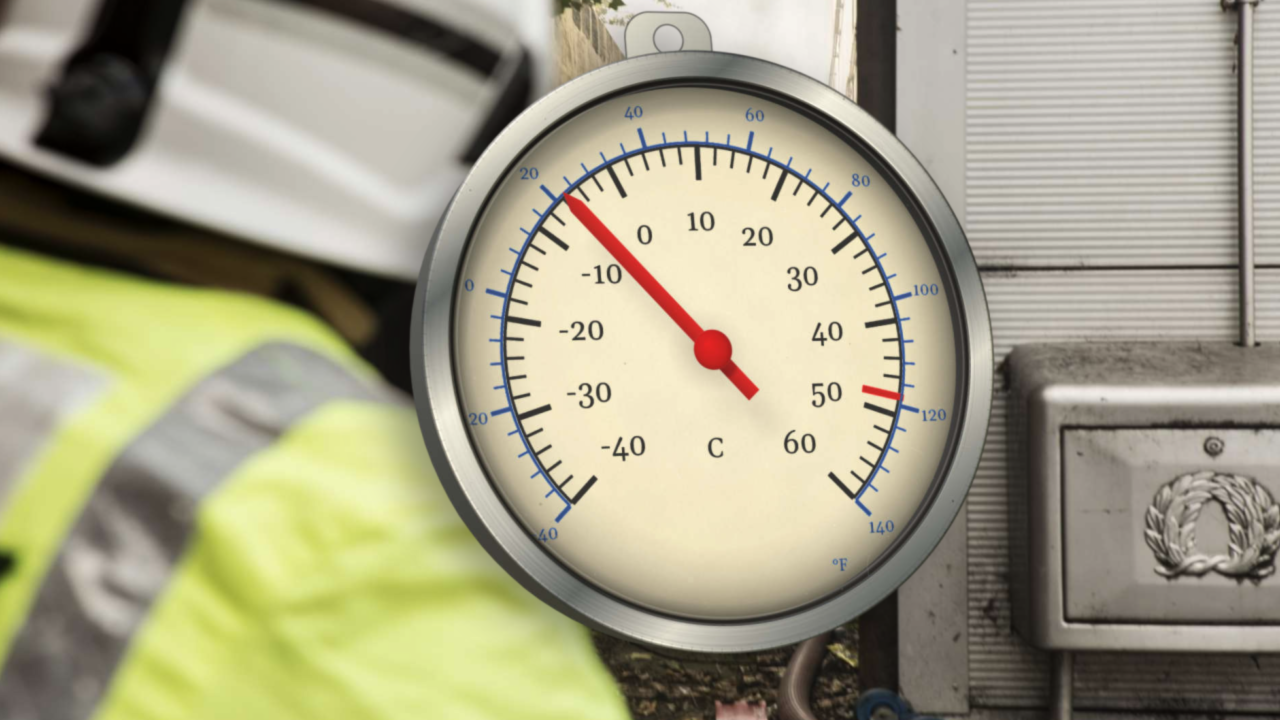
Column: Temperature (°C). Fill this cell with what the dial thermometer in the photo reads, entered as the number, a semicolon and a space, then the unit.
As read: -6; °C
